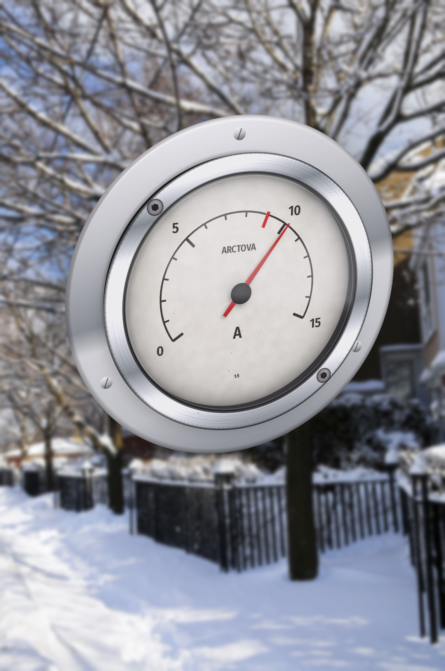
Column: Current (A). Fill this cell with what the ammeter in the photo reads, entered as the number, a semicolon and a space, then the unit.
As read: 10; A
